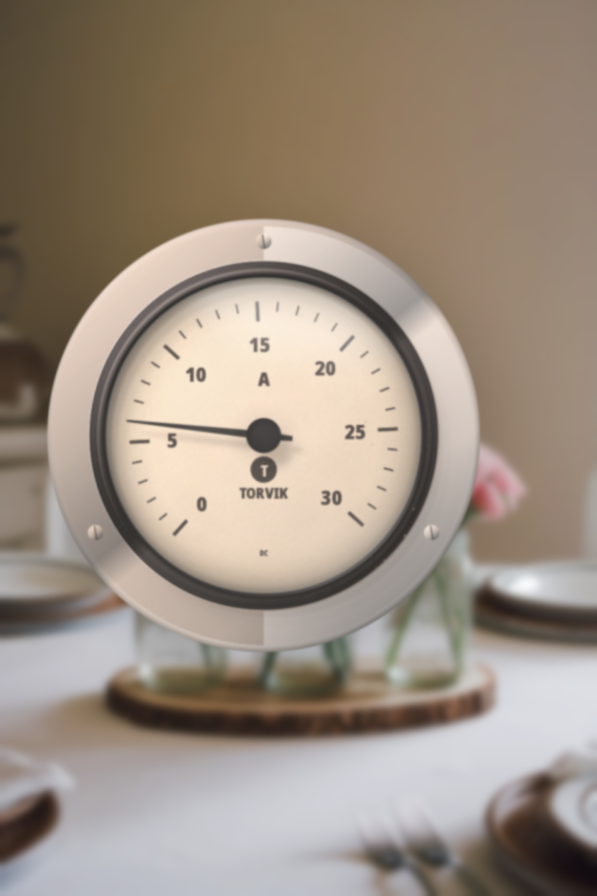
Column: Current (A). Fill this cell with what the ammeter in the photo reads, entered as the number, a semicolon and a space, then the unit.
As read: 6; A
